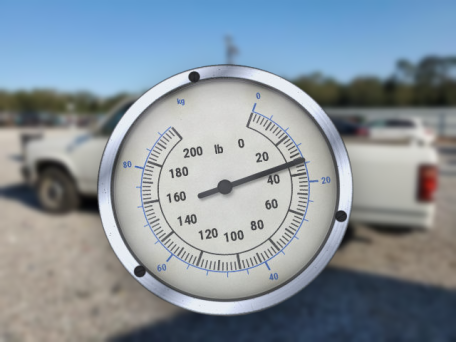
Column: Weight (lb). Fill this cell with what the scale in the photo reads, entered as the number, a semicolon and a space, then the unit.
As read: 34; lb
